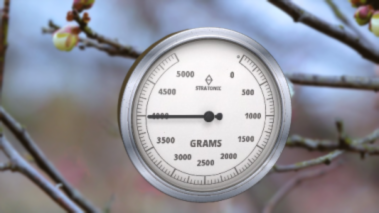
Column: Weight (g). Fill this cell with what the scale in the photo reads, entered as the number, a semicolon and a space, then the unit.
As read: 4000; g
